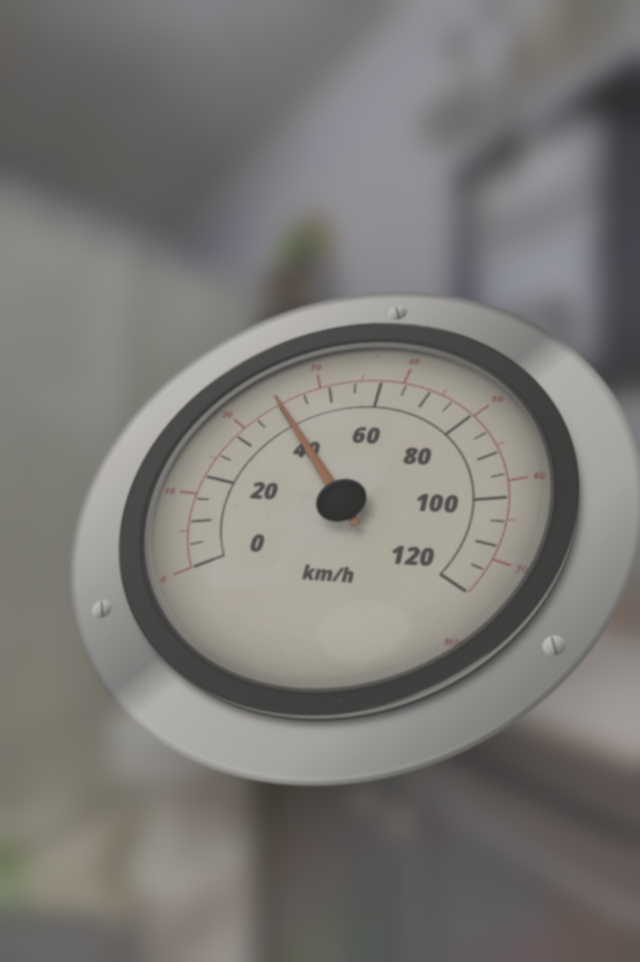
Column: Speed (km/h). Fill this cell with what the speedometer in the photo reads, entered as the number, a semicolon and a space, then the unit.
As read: 40; km/h
